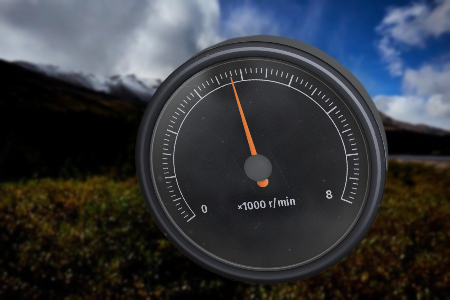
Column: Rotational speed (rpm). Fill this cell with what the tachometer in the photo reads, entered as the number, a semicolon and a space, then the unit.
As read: 3800; rpm
